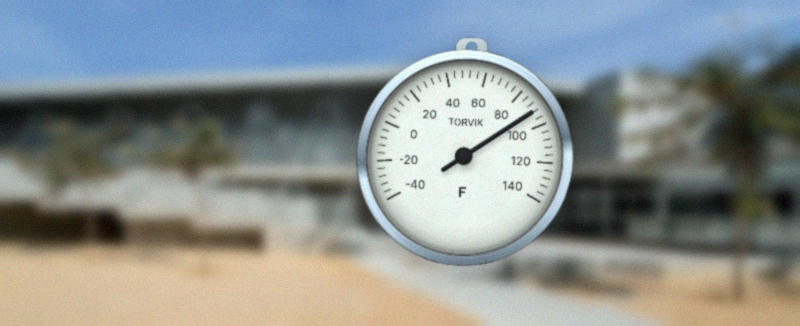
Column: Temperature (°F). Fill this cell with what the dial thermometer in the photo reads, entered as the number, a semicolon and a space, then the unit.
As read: 92; °F
